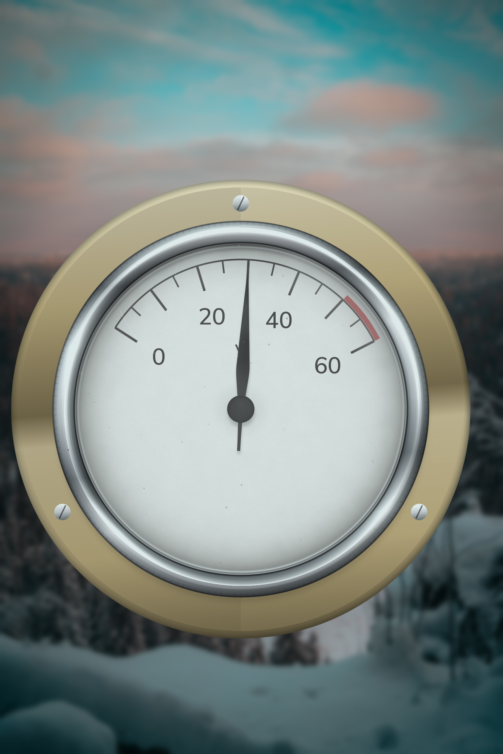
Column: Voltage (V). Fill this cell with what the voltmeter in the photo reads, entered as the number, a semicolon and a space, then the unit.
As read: 30; V
